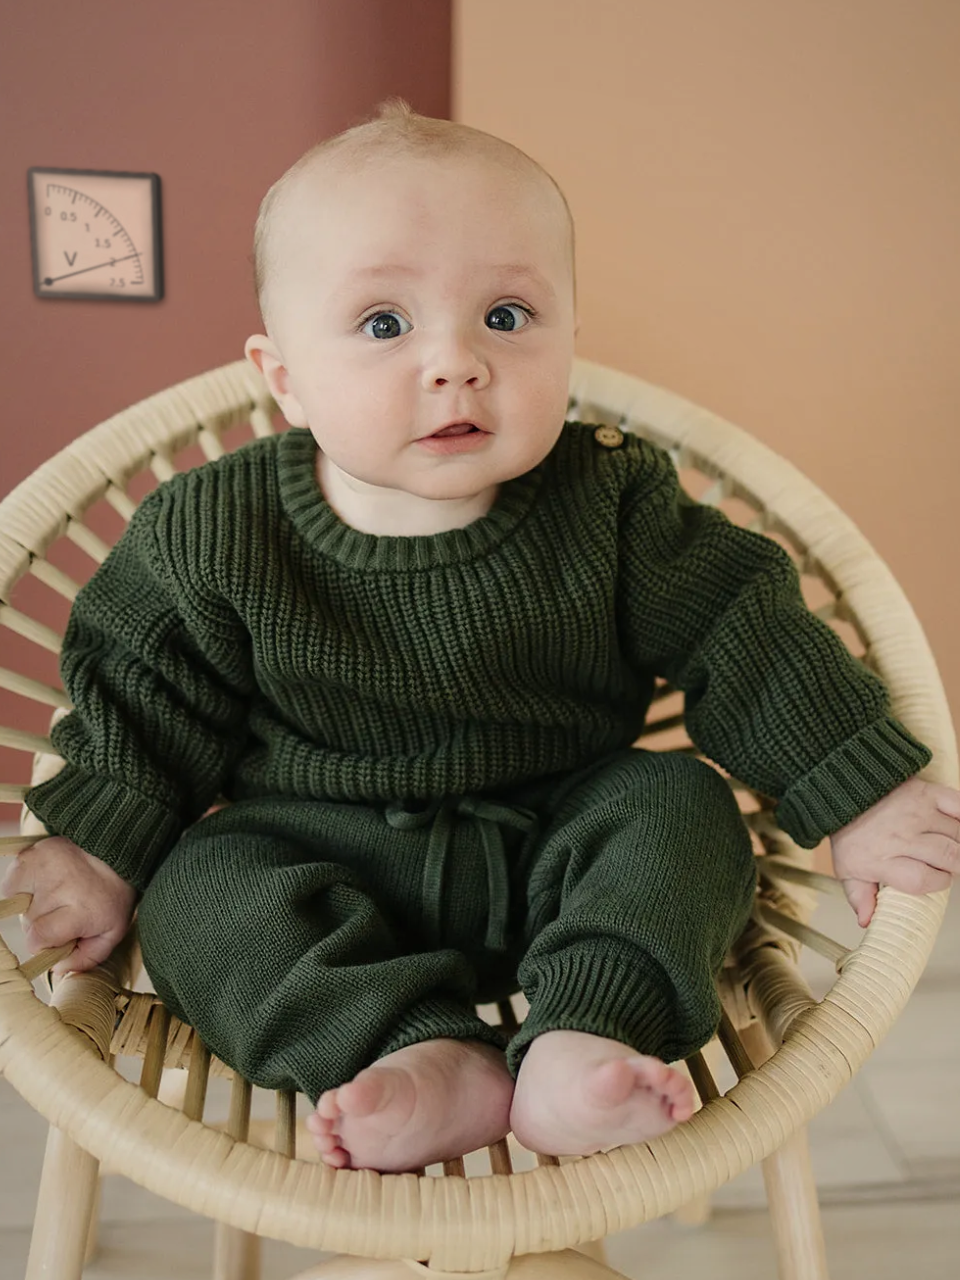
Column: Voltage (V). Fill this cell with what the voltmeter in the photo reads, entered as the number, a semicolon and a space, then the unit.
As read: 2; V
